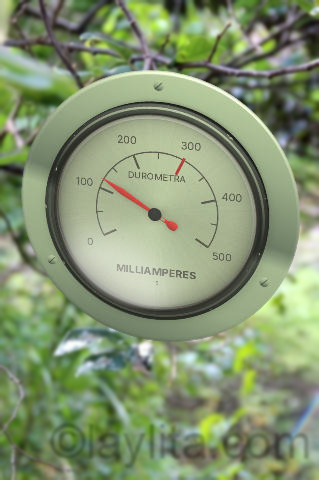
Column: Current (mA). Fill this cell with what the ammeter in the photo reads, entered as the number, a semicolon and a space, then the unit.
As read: 125; mA
